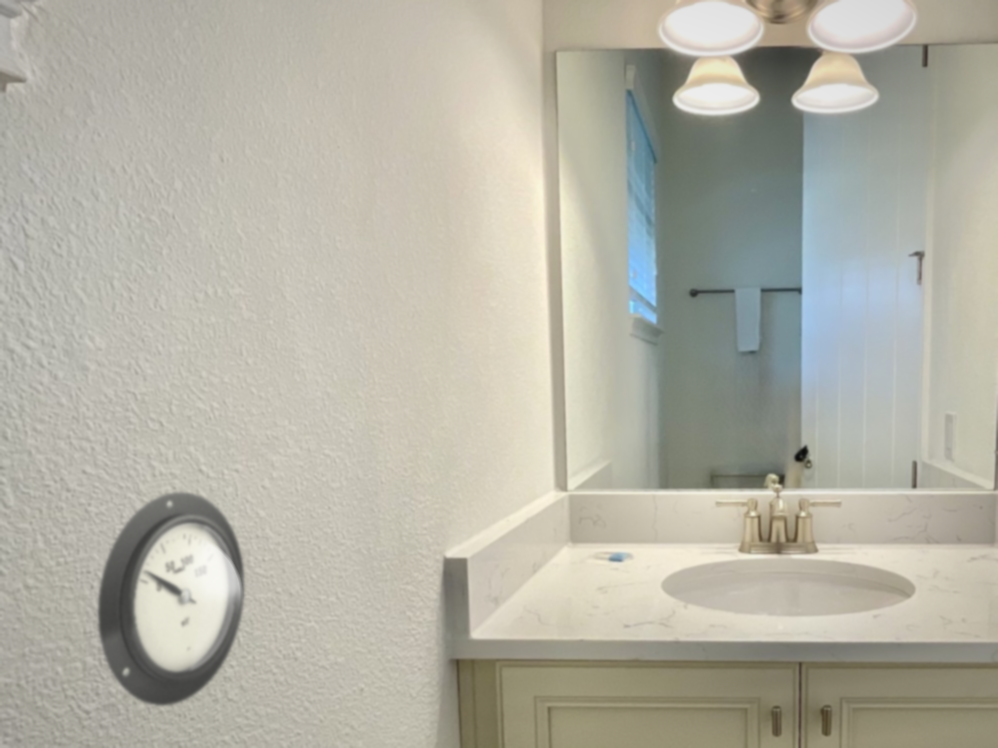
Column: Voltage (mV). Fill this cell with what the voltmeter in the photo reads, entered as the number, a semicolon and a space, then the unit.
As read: 10; mV
